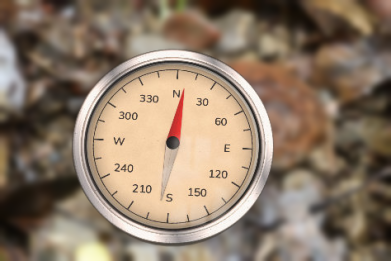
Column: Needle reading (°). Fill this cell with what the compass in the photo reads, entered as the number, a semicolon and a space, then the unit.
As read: 7.5; °
